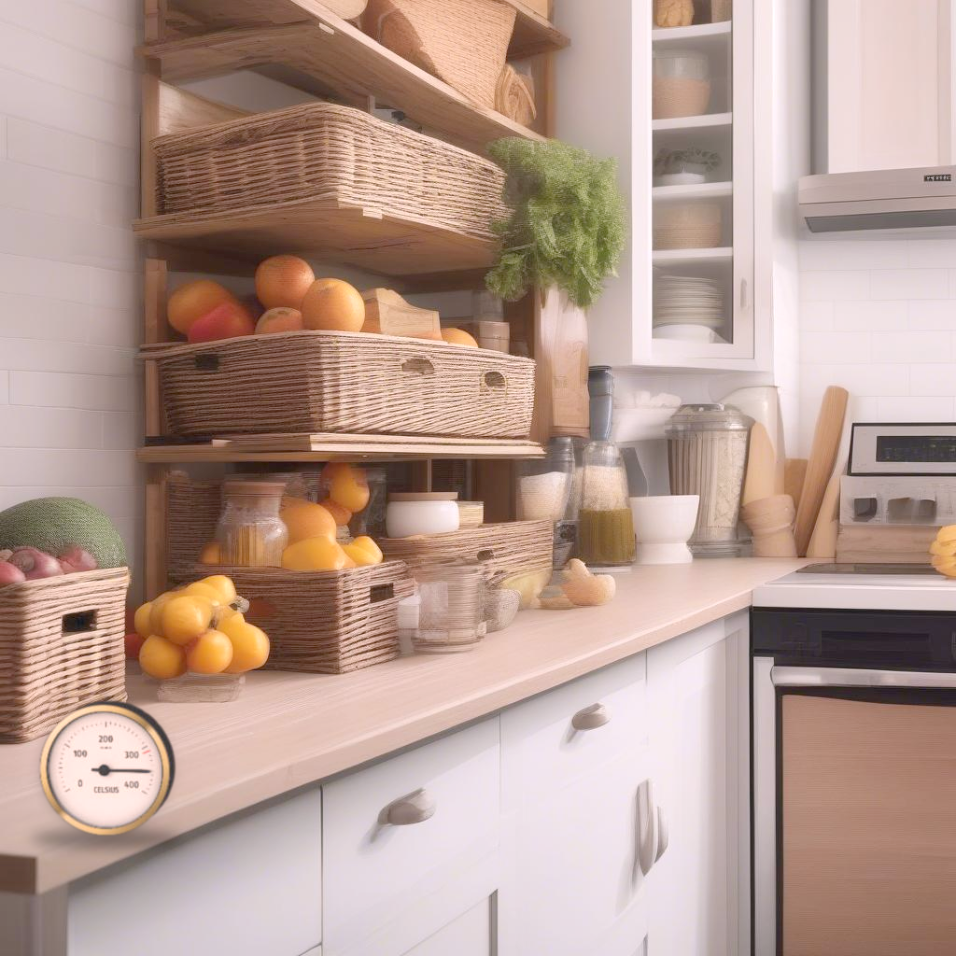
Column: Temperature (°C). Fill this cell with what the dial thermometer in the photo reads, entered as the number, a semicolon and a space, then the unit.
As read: 350; °C
